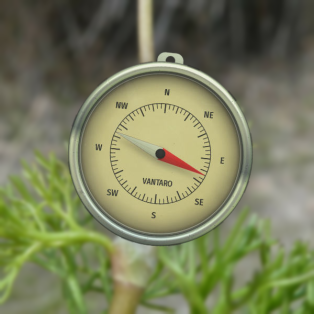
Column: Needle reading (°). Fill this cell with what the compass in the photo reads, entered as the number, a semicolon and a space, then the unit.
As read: 110; °
